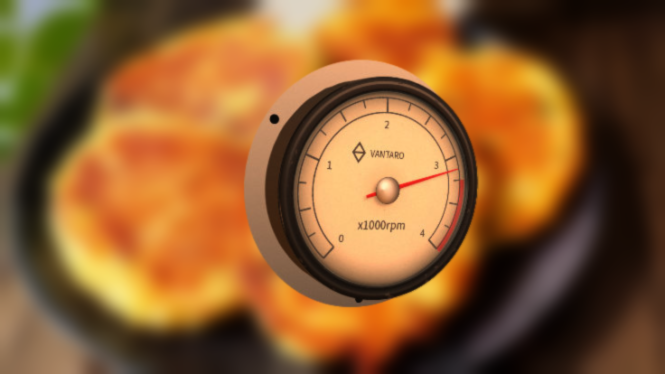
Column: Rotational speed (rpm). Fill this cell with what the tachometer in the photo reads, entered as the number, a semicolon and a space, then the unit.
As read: 3125; rpm
